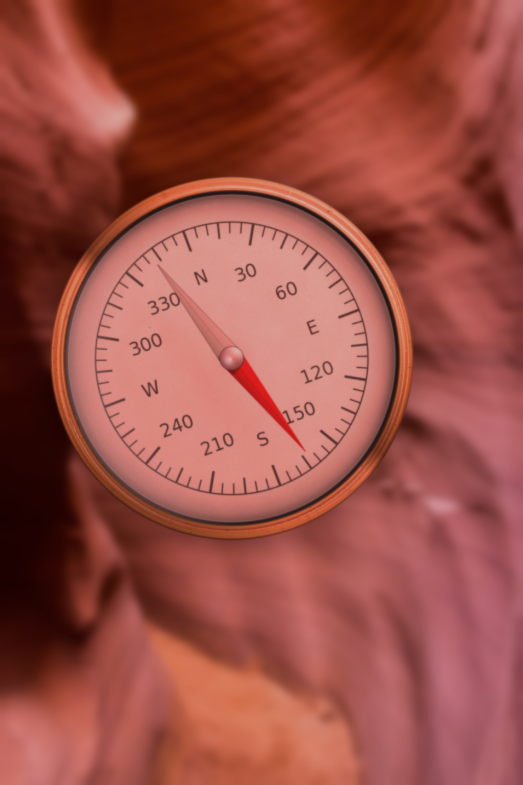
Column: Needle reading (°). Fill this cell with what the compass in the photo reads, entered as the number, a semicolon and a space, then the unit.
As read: 162.5; °
